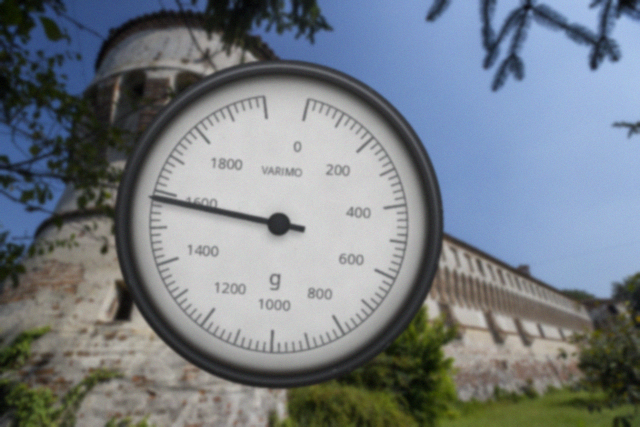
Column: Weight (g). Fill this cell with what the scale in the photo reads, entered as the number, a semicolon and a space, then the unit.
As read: 1580; g
